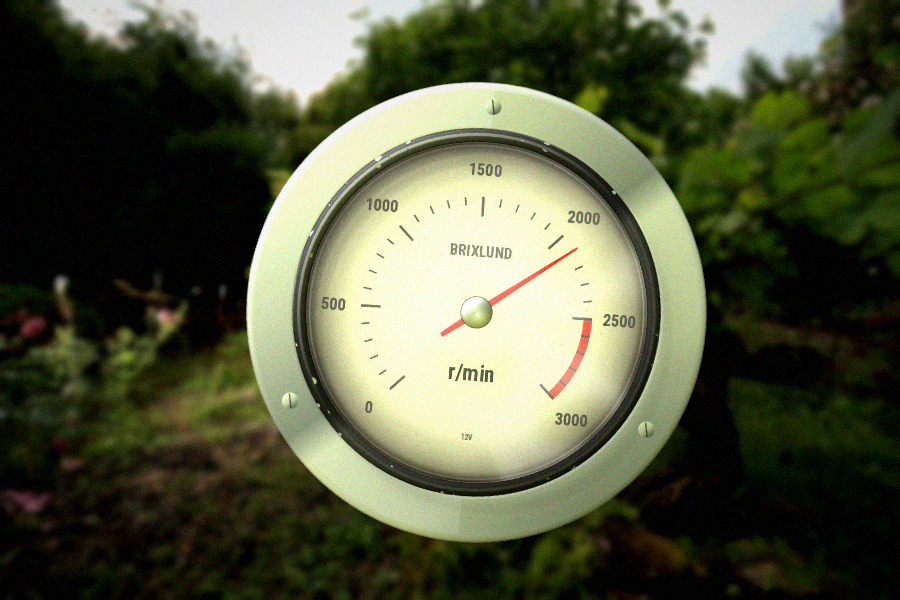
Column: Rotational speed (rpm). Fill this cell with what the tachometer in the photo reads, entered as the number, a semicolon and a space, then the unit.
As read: 2100; rpm
